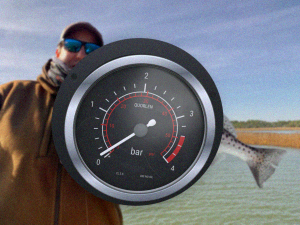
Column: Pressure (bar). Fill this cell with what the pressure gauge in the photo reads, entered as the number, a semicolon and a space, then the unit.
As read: 0.1; bar
